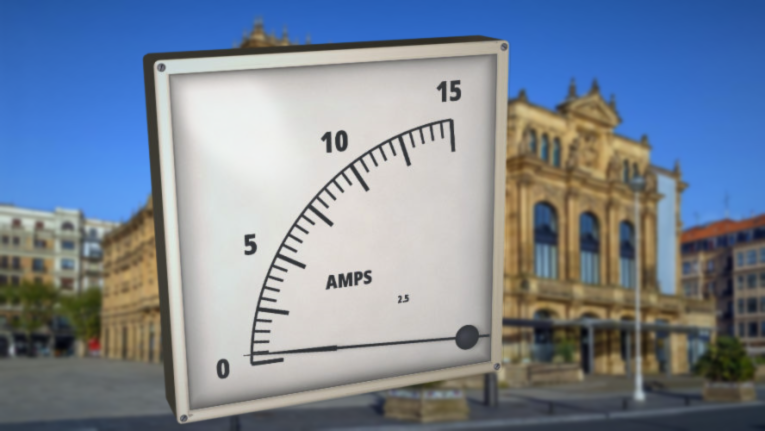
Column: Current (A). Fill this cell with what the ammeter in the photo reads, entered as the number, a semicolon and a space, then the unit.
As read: 0.5; A
